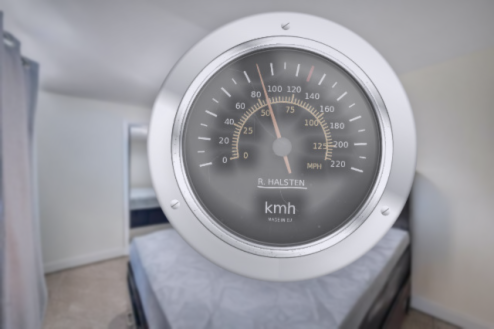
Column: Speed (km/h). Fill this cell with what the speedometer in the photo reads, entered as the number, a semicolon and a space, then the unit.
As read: 90; km/h
